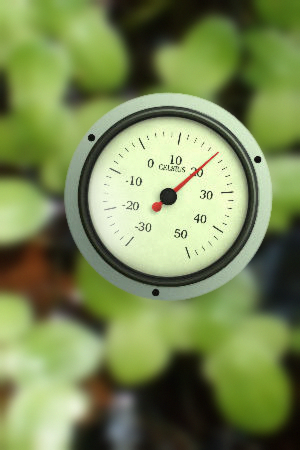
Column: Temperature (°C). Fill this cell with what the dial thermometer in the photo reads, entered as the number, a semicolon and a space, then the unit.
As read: 20; °C
